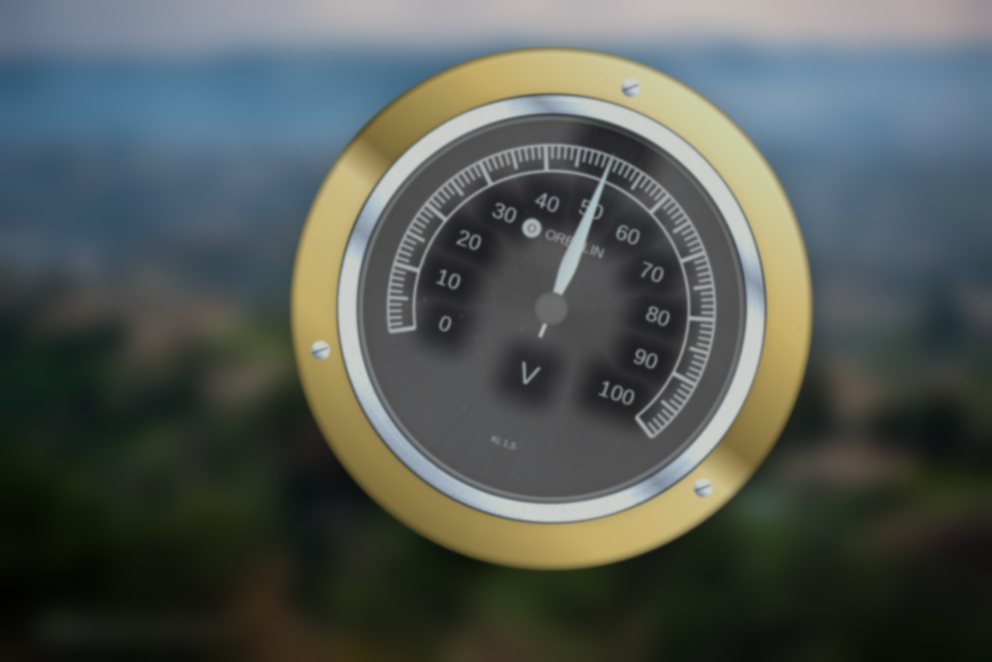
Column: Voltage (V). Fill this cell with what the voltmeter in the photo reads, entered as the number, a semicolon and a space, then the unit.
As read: 50; V
